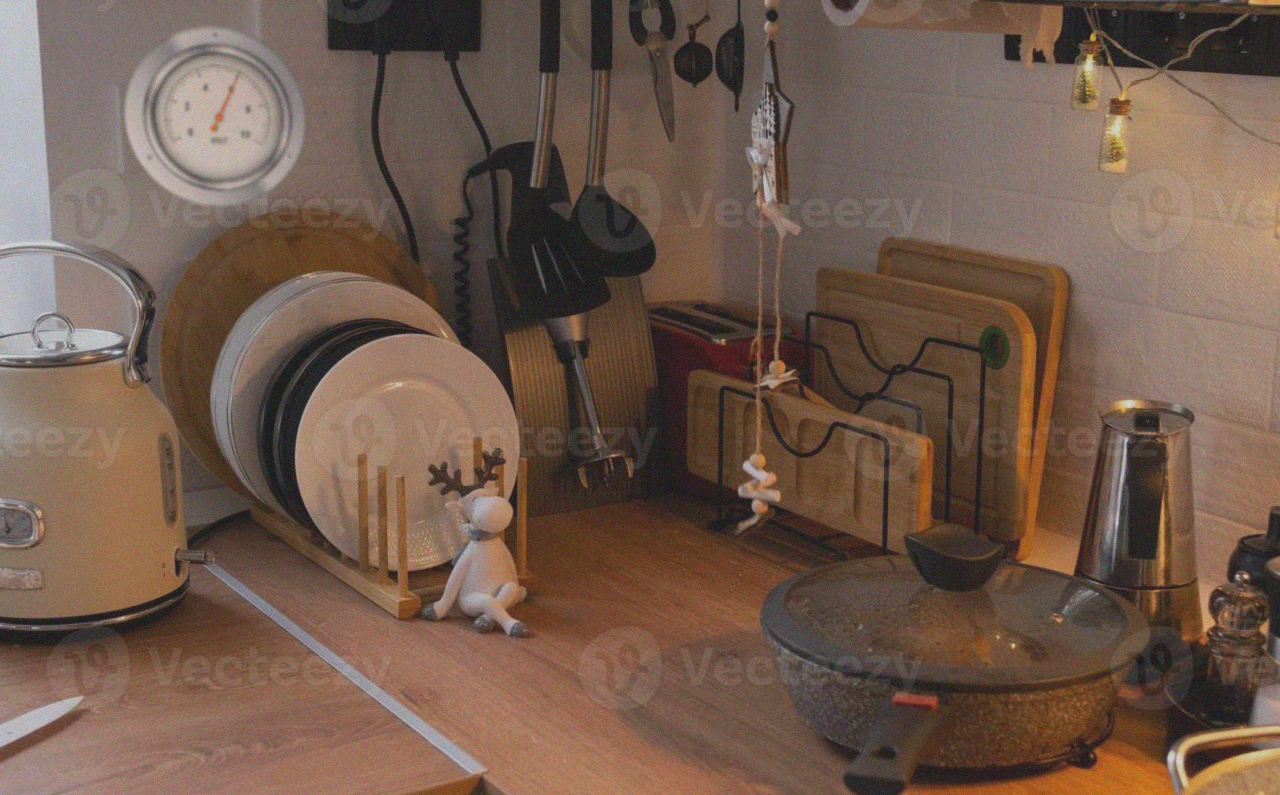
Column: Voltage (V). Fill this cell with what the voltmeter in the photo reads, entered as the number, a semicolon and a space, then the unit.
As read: 6; V
